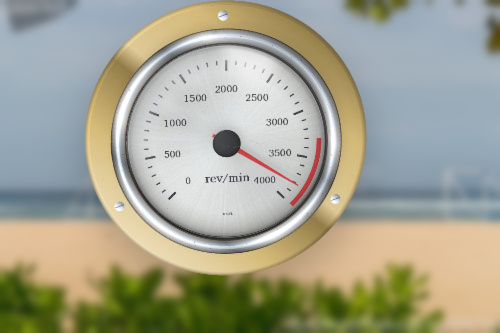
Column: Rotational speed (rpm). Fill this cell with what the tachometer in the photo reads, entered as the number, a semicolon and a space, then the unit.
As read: 3800; rpm
